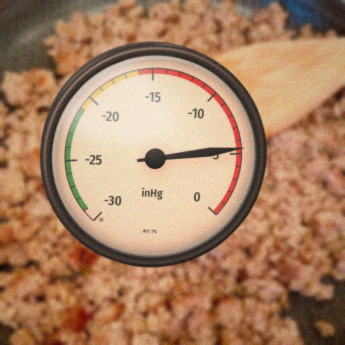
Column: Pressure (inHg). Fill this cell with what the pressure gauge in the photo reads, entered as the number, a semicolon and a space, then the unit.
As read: -5.5; inHg
